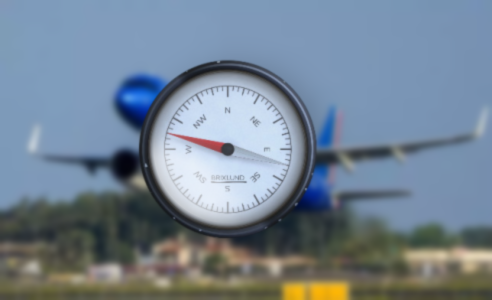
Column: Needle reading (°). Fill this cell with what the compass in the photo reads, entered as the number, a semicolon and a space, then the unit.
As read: 285; °
